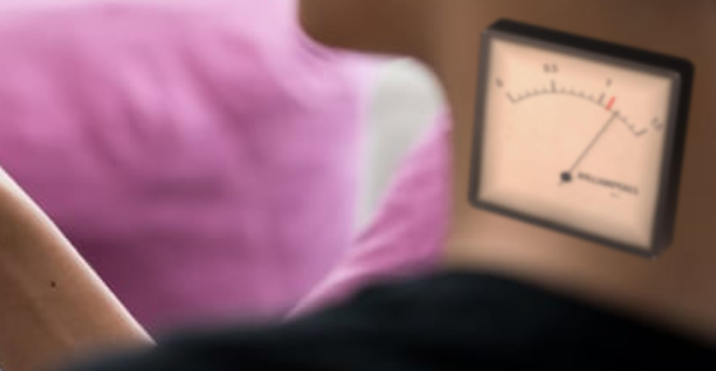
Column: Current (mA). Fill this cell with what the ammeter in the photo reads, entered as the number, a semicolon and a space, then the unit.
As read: 1.2; mA
